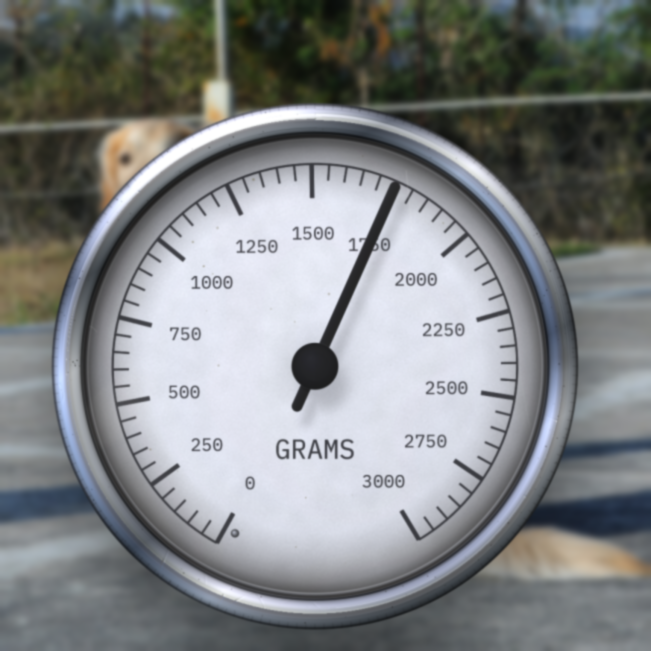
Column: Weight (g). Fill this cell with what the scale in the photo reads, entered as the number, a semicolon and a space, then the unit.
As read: 1750; g
